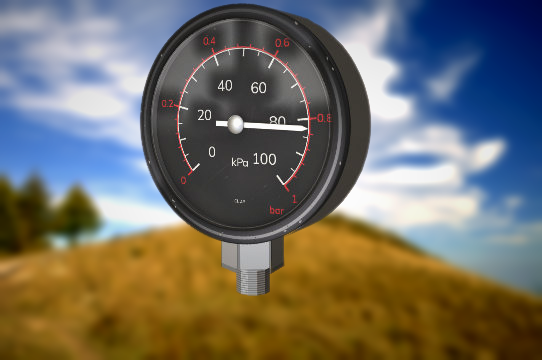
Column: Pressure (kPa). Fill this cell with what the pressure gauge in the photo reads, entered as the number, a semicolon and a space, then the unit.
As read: 82.5; kPa
